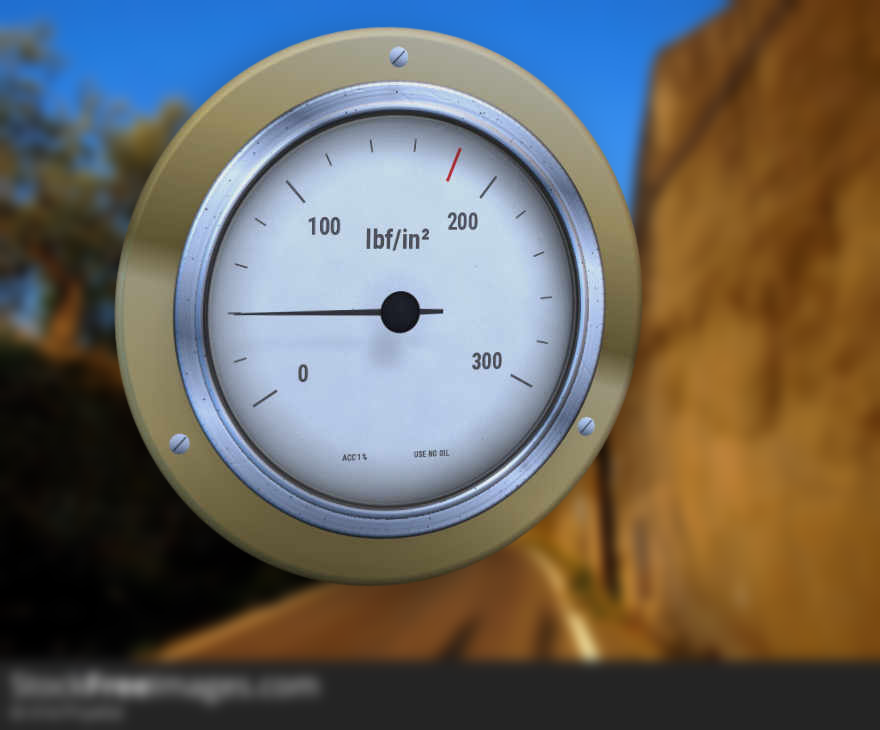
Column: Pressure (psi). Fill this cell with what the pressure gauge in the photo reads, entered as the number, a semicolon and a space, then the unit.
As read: 40; psi
